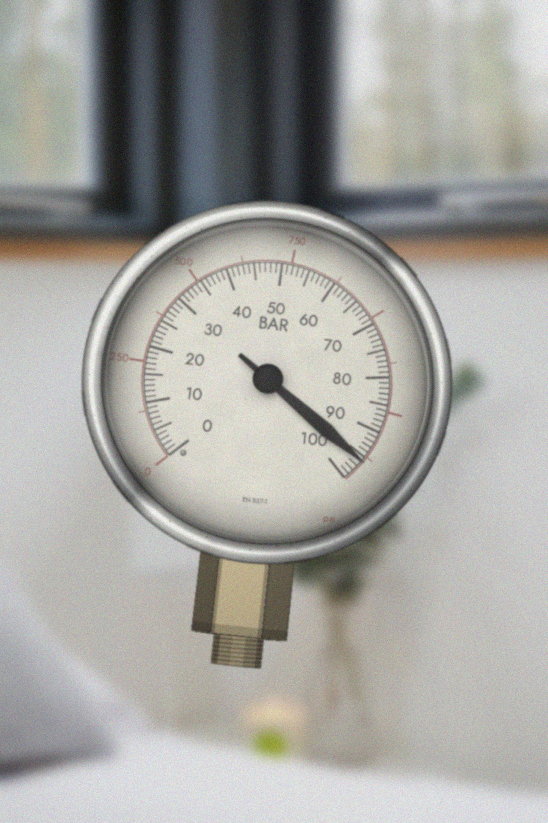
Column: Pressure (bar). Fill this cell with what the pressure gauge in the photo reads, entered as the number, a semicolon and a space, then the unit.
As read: 96; bar
